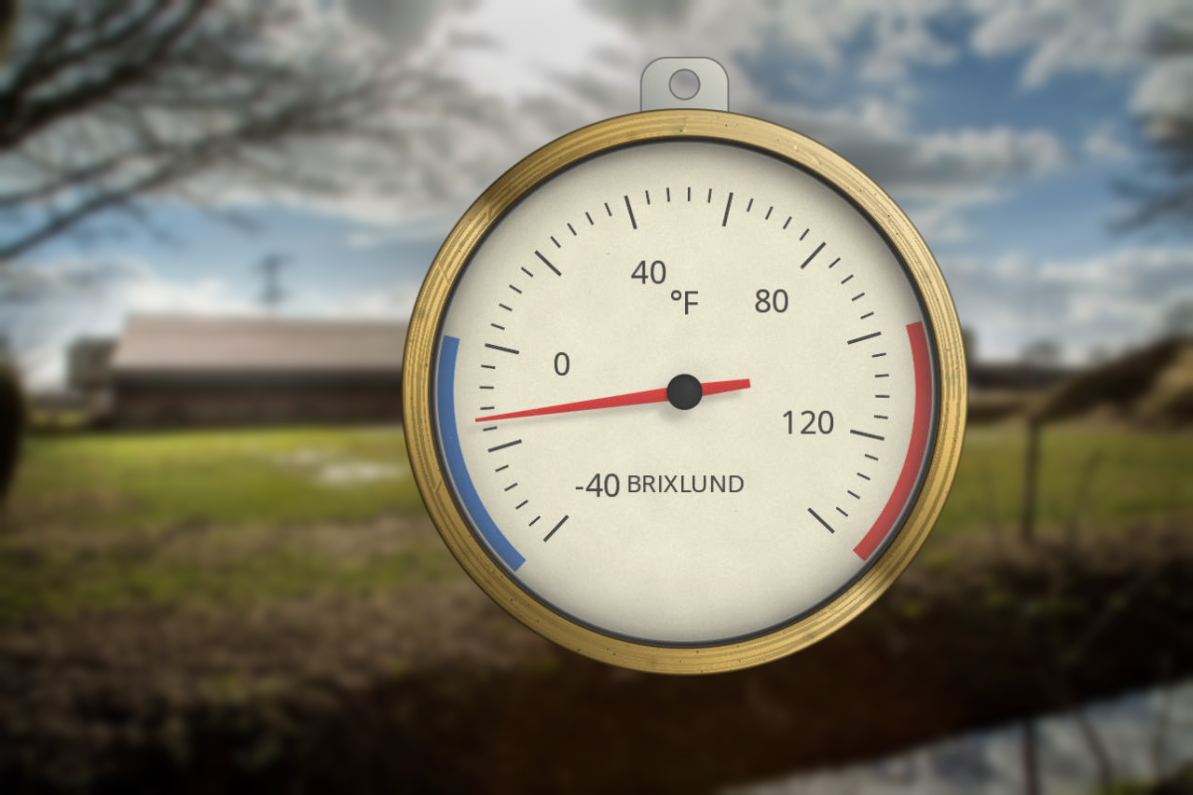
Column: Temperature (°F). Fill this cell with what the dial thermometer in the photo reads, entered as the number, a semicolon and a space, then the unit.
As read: -14; °F
